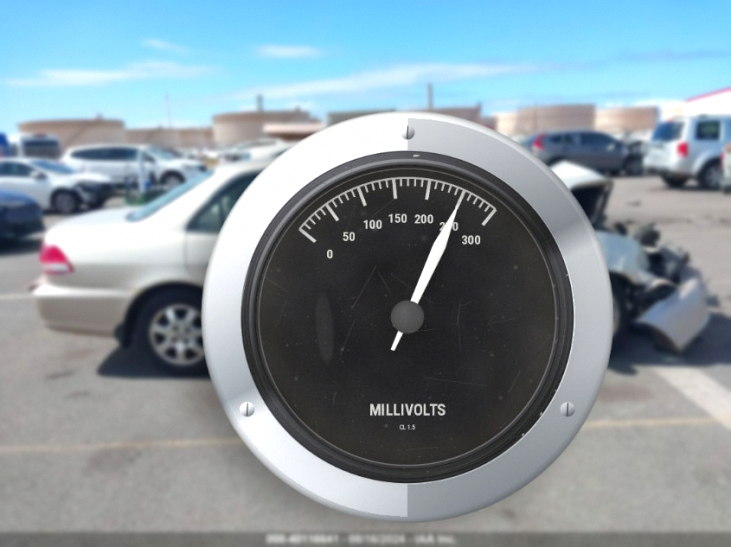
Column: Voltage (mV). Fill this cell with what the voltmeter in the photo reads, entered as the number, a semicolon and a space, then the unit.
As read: 250; mV
